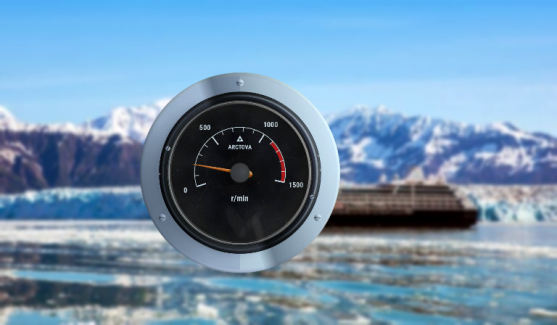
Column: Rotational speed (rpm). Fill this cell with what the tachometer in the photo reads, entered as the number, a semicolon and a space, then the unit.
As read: 200; rpm
